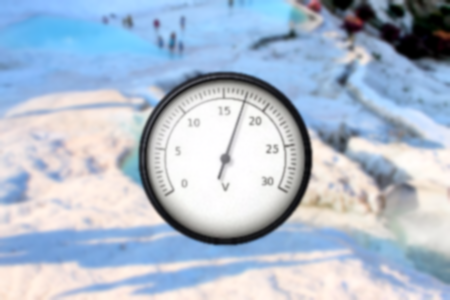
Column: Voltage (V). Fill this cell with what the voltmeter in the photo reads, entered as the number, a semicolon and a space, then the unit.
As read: 17.5; V
